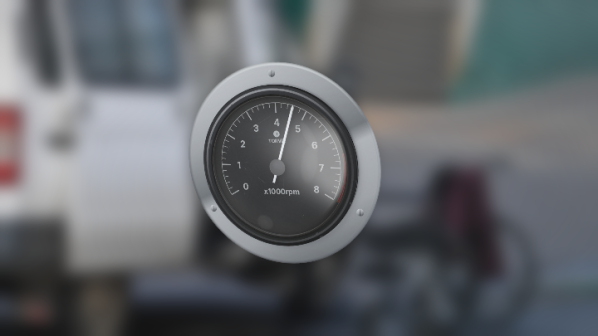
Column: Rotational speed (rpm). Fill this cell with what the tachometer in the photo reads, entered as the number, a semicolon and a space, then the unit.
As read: 4600; rpm
